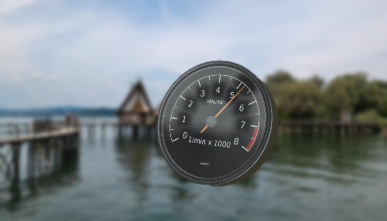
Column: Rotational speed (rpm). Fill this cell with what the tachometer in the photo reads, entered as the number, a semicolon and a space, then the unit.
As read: 5250; rpm
